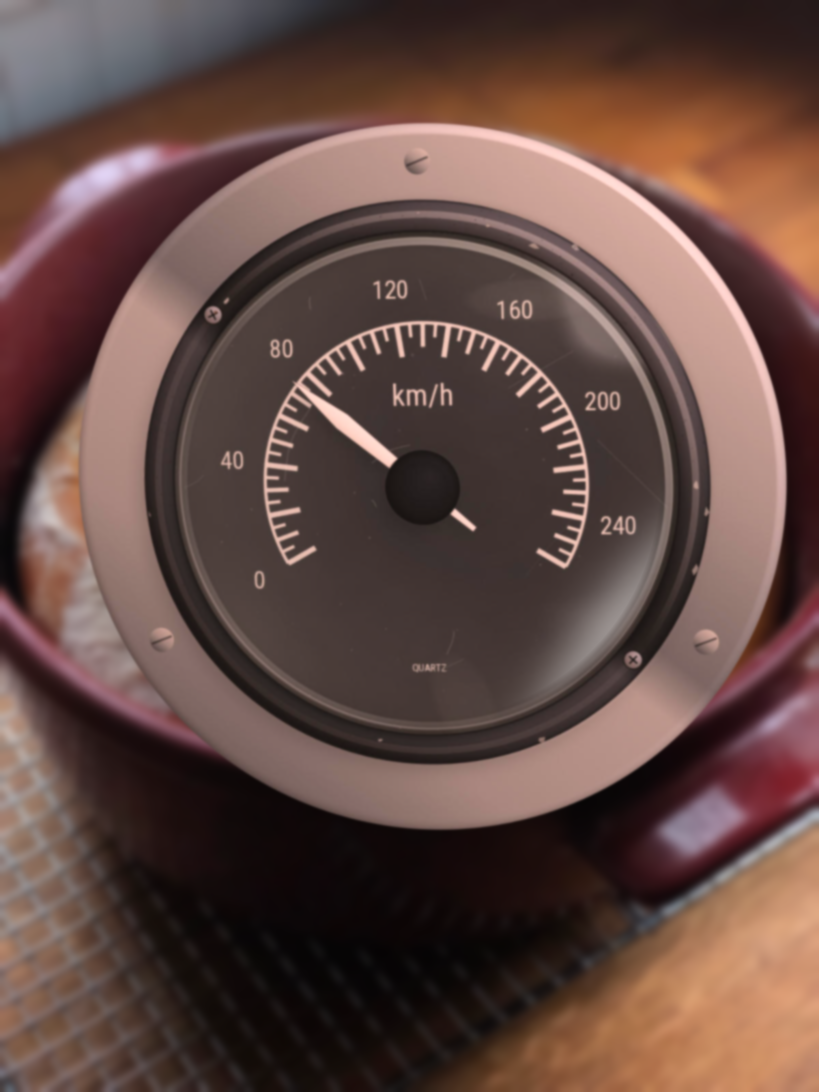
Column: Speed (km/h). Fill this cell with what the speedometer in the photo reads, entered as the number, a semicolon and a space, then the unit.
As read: 75; km/h
